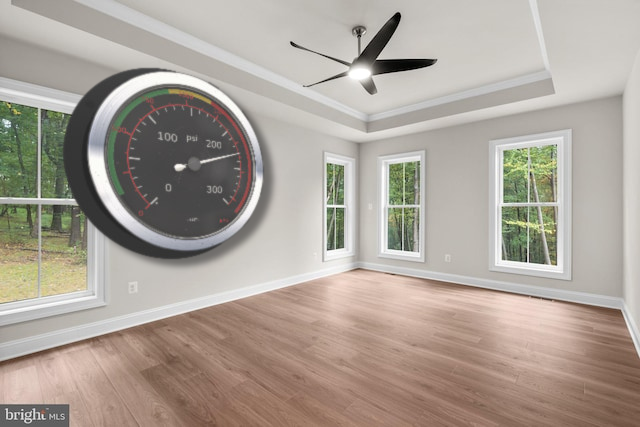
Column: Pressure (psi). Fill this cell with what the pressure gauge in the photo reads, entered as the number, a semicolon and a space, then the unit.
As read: 230; psi
